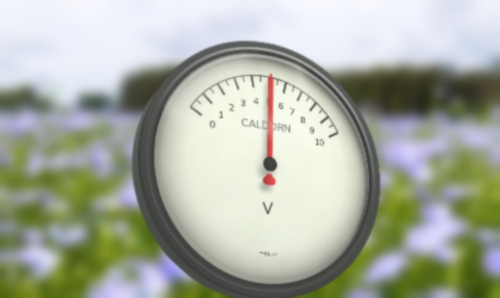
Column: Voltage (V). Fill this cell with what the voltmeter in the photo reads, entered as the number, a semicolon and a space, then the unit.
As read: 5; V
